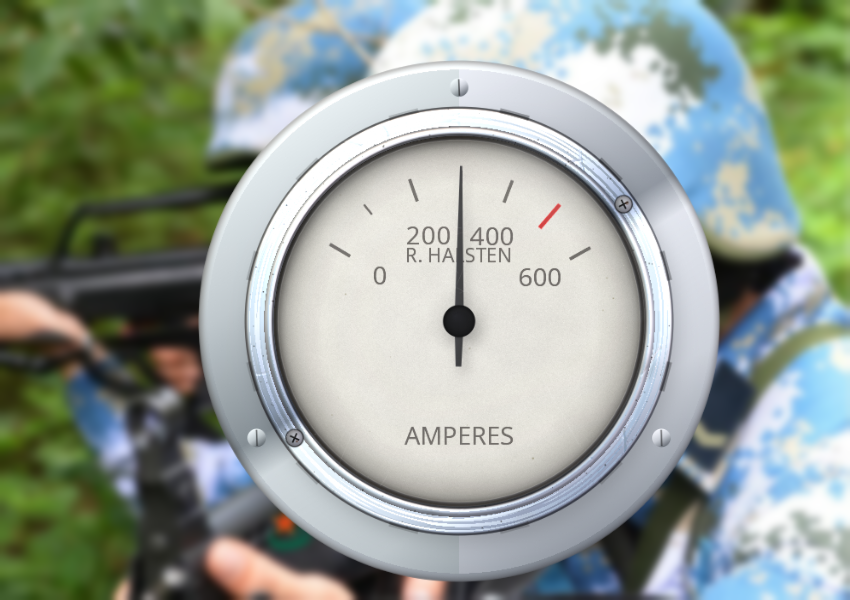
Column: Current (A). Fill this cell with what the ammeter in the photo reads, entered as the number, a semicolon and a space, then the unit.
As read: 300; A
